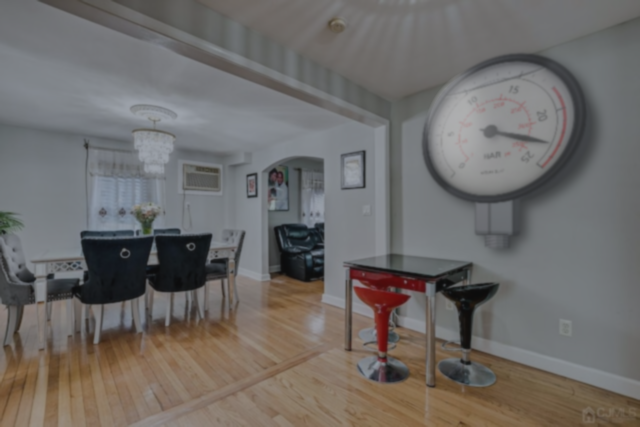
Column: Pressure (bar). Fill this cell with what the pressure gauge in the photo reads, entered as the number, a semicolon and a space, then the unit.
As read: 23; bar
